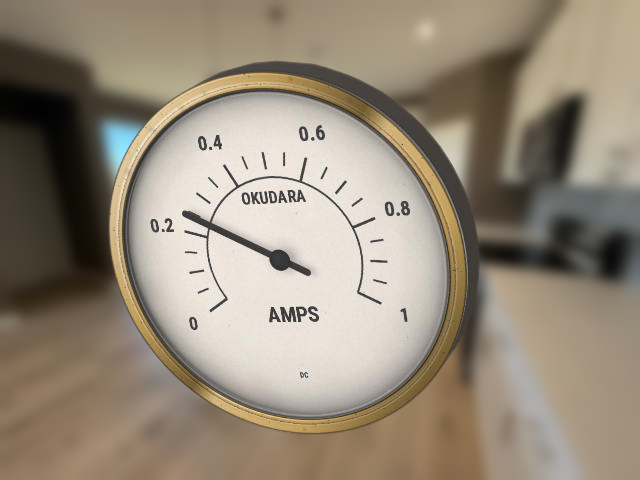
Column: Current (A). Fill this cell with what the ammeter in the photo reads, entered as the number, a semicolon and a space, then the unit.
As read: 0.25; A
